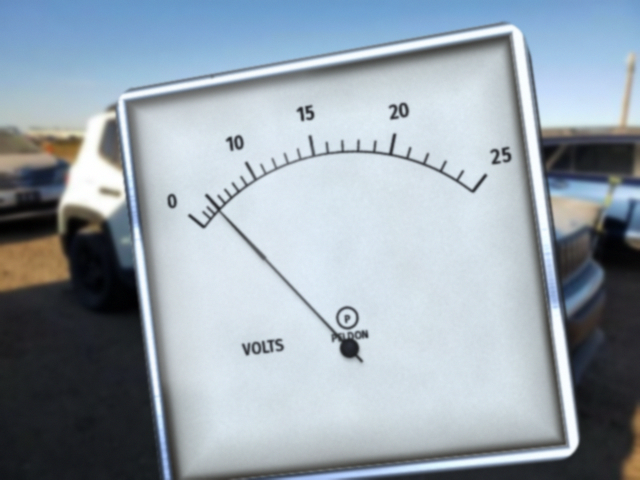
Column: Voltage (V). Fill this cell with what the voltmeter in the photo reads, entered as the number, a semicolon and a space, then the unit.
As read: 5; V
